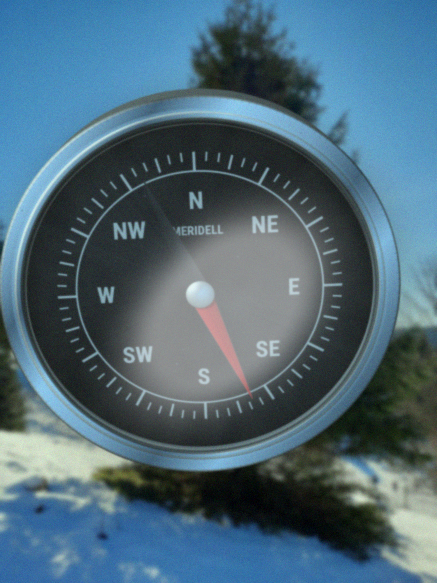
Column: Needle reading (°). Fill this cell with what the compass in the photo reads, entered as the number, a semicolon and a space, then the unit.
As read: 157.5; °
